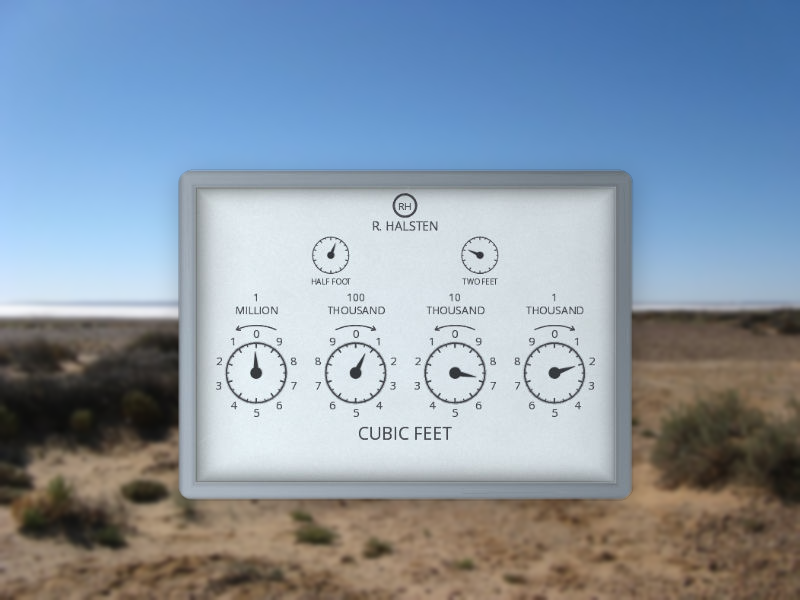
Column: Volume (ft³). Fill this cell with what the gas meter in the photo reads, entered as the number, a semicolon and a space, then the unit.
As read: 7200; ft³
